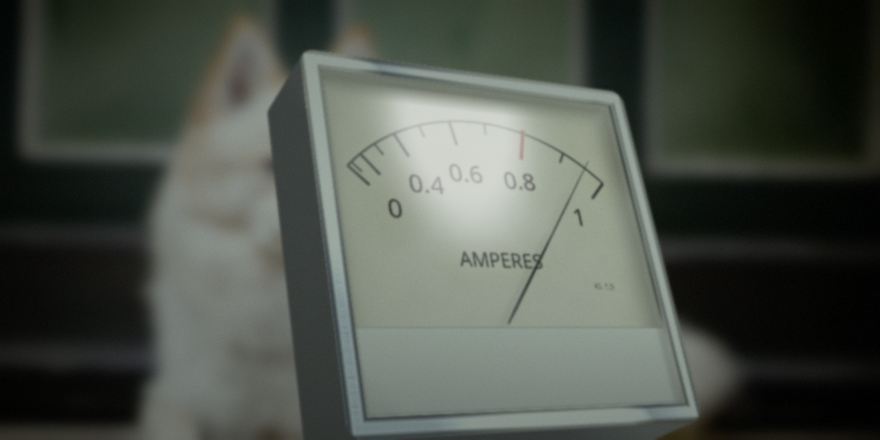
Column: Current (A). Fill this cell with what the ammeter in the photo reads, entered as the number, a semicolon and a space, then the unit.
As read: 0.95; A
